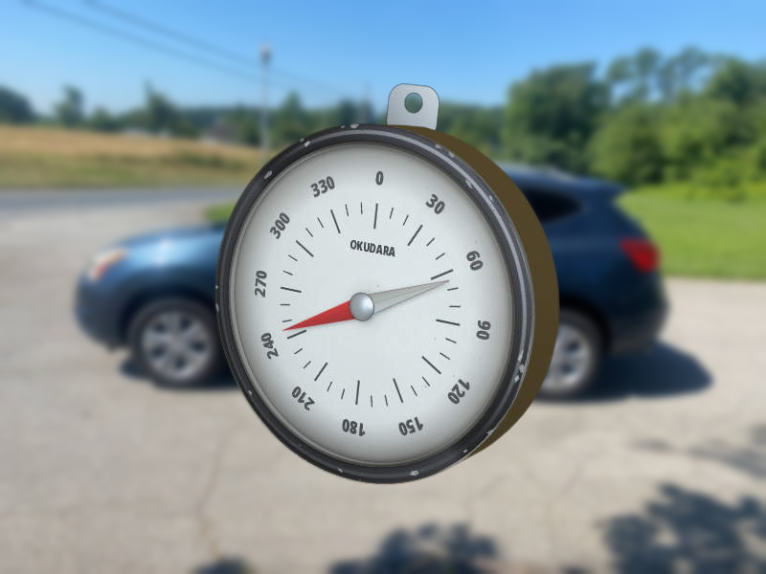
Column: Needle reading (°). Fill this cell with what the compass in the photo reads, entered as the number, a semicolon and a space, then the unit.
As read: 245; °
